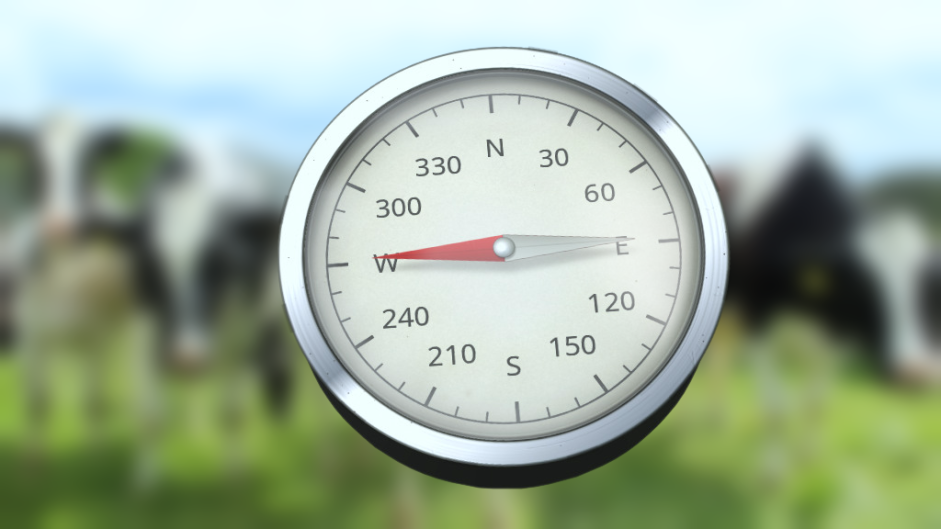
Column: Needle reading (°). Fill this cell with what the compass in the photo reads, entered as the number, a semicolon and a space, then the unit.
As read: 270; °
